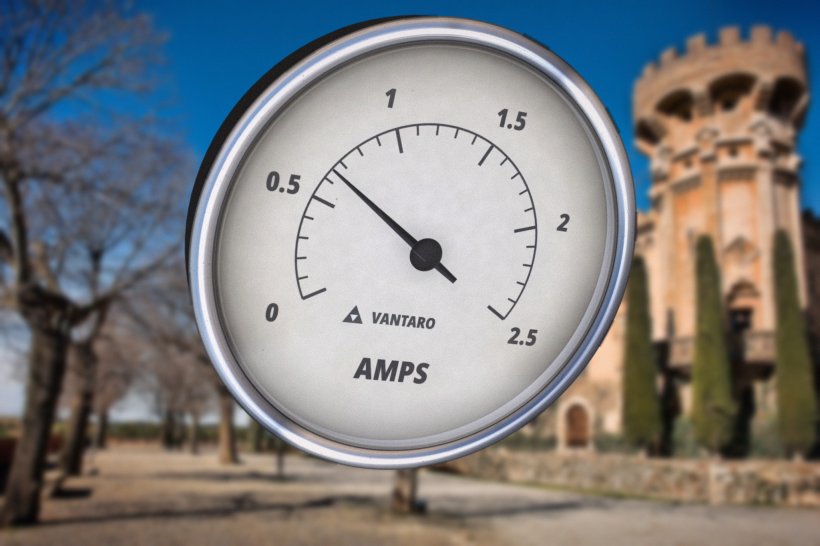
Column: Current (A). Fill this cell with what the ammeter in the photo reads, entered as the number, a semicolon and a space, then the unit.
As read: 0.65; A
